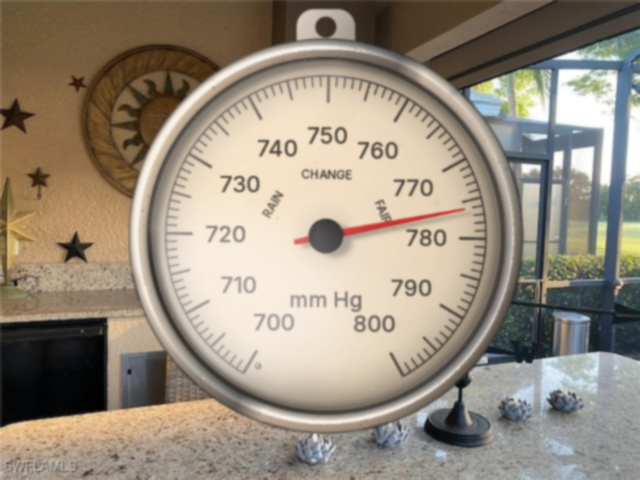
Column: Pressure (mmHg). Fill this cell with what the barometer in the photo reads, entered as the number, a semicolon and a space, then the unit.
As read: 776; mmHg
